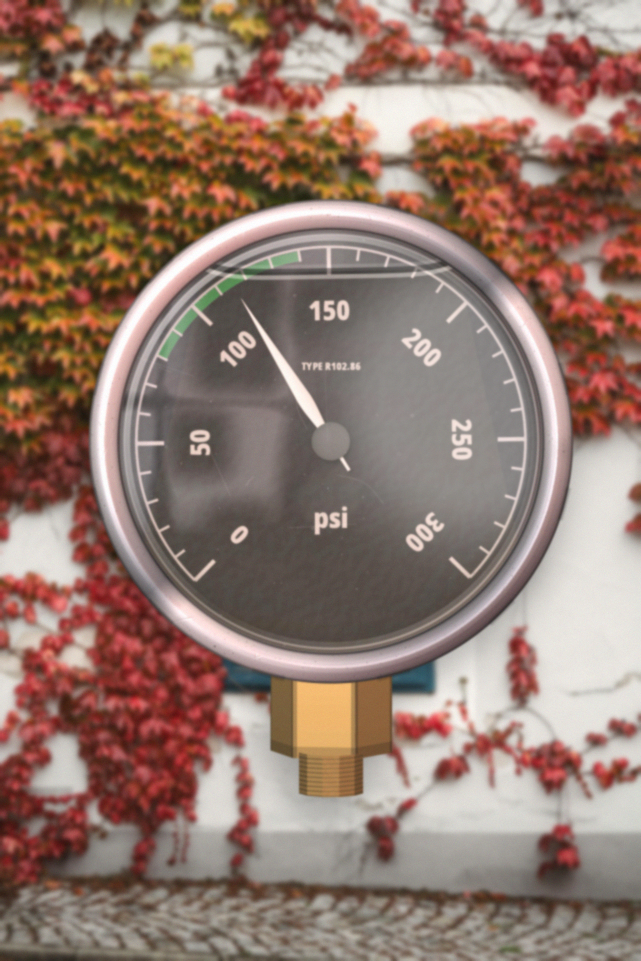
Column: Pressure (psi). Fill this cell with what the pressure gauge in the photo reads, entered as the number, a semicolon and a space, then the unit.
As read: 115; psi
